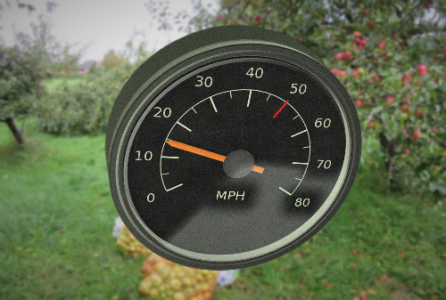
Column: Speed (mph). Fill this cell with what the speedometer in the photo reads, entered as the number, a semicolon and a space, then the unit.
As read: 15; mph
